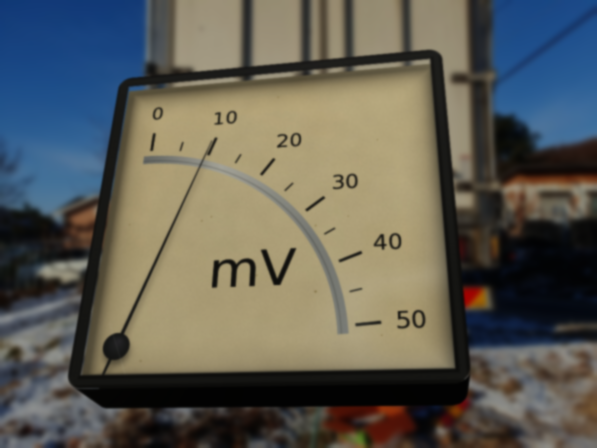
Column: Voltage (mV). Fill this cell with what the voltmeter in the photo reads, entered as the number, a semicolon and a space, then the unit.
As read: 10; mV
